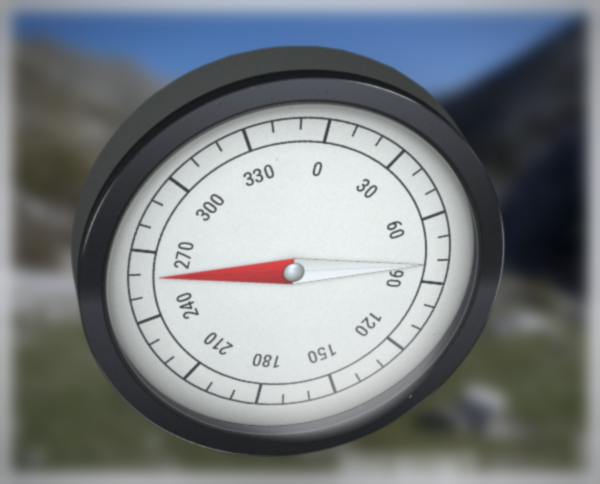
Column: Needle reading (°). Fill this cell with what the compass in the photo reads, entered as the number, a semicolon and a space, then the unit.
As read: 260; °
